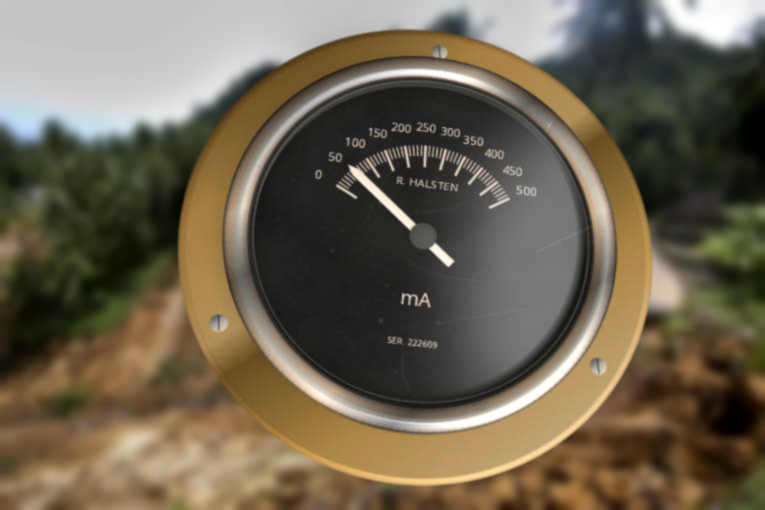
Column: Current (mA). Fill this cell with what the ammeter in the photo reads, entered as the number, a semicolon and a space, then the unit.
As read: 50; mA
